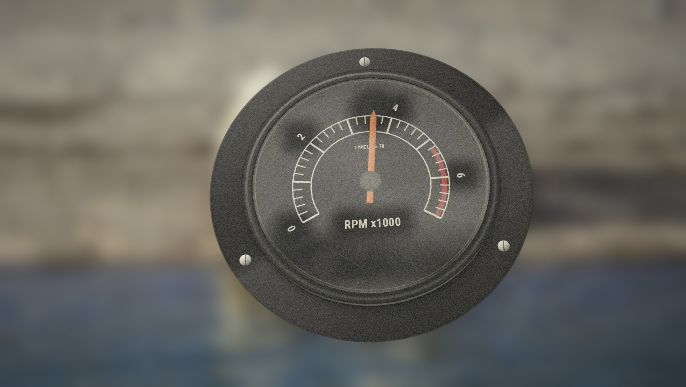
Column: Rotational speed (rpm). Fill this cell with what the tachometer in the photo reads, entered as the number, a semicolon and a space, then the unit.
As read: 3600; rpm
